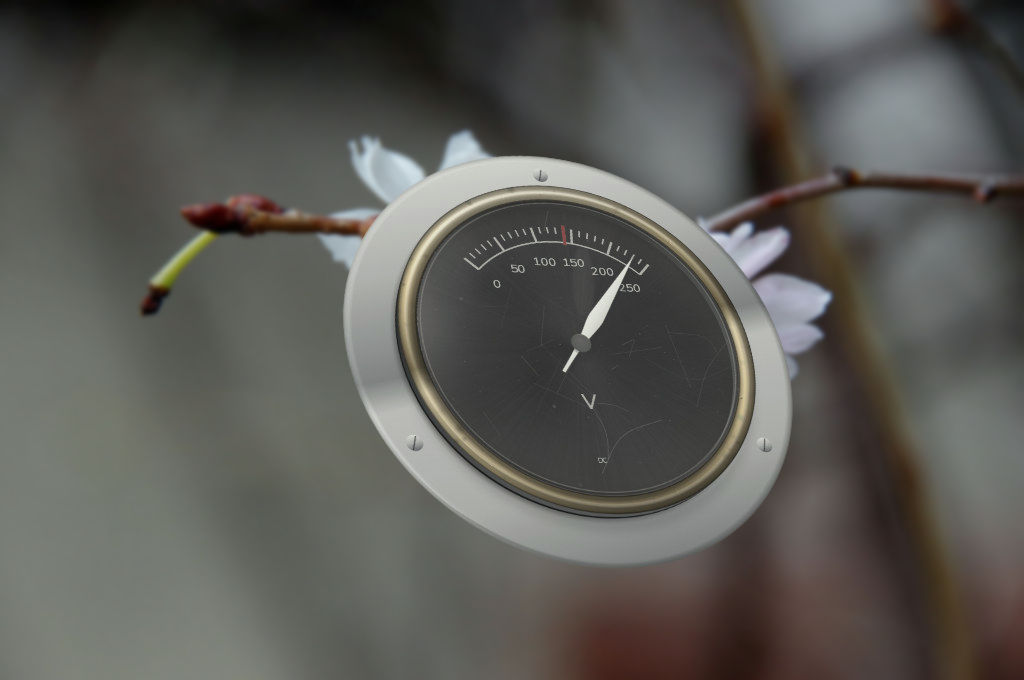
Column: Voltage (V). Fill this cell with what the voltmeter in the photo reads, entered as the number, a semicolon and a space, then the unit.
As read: 230; V
